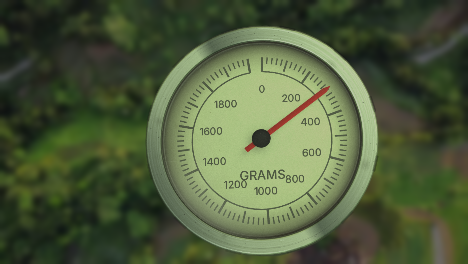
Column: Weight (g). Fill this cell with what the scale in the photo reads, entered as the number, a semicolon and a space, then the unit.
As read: 300; g
